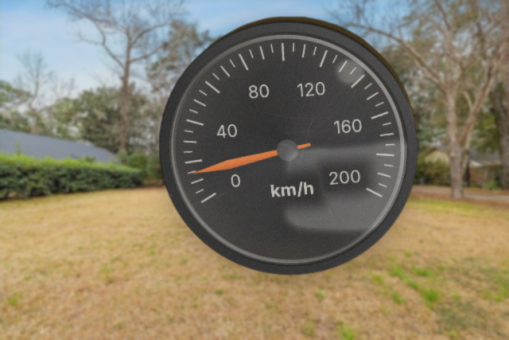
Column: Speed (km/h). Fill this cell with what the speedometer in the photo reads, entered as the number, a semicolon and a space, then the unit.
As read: 15; km/h
